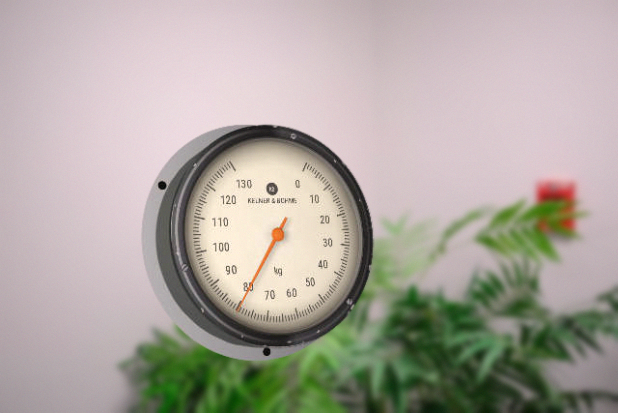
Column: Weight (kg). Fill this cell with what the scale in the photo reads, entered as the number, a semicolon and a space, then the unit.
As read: 80; kg
